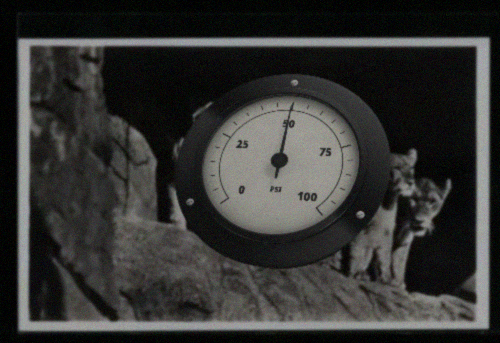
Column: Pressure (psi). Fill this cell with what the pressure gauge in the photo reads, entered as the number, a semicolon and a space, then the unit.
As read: 50; psi
